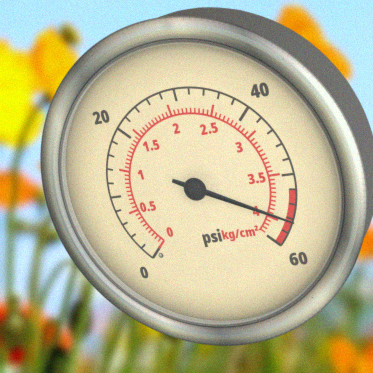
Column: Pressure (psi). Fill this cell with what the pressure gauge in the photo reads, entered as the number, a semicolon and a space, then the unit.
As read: 56; psi
